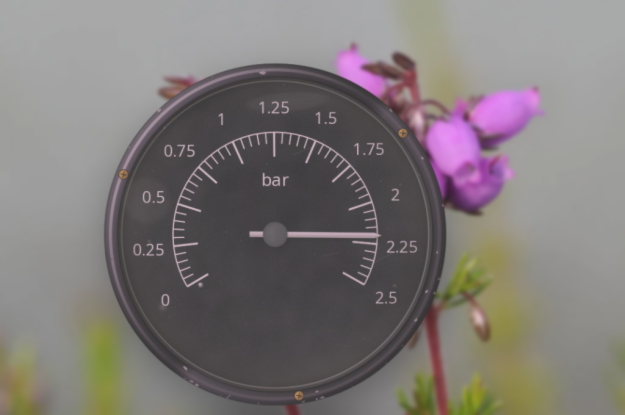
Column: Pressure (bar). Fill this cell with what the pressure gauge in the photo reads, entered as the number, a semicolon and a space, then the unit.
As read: 2.2; bar
